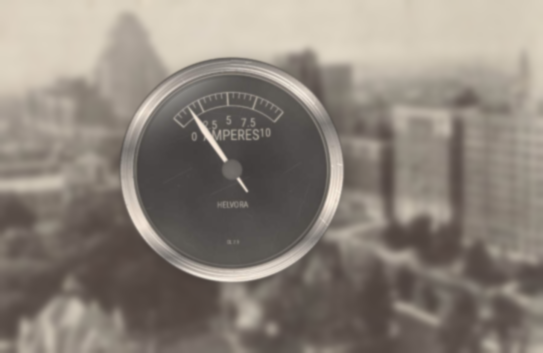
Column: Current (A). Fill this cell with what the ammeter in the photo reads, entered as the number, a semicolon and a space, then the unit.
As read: 1.5; A
